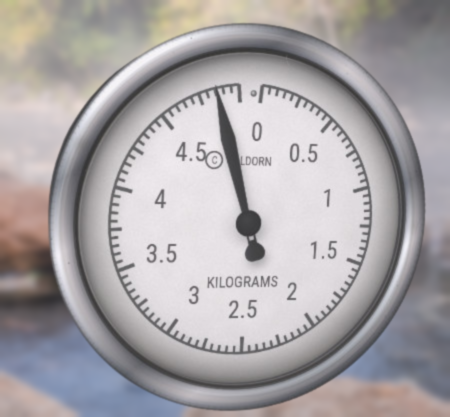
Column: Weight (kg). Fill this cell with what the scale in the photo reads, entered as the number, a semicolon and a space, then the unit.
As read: 4.85; kg
